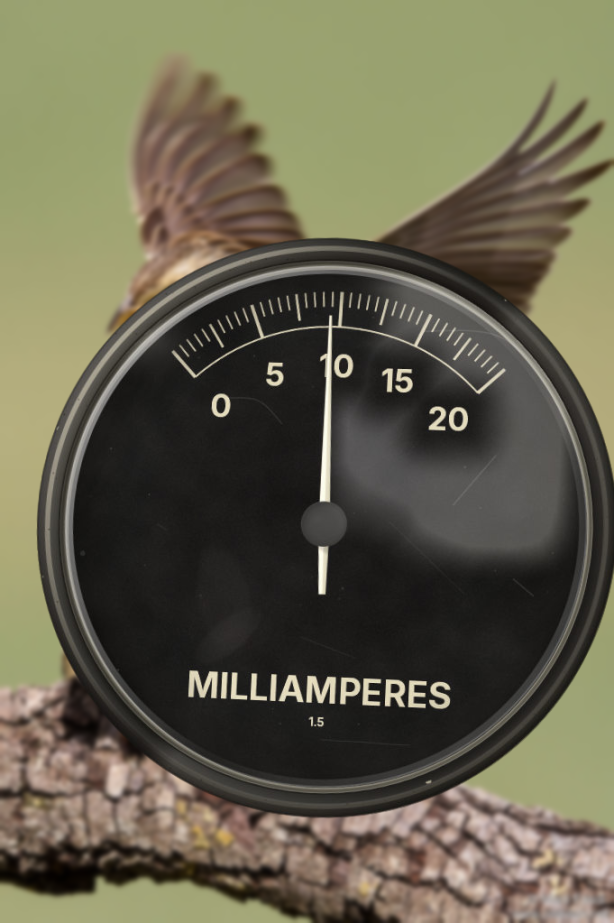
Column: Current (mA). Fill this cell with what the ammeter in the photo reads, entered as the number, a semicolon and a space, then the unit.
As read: 9.5; mA
